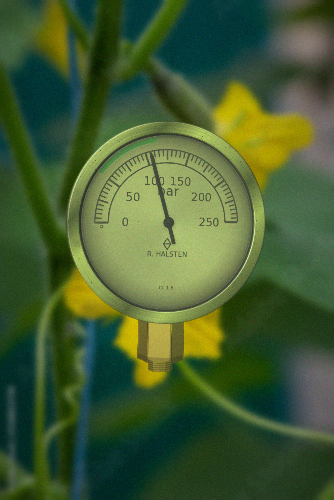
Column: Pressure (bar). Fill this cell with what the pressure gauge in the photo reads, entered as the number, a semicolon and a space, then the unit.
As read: 105; bar
